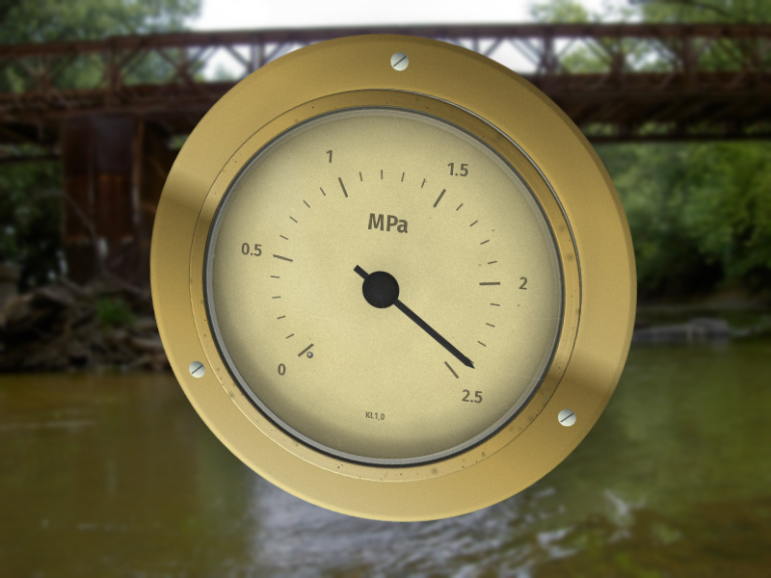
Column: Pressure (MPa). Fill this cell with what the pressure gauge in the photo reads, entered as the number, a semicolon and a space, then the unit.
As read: 2.4; MPa
